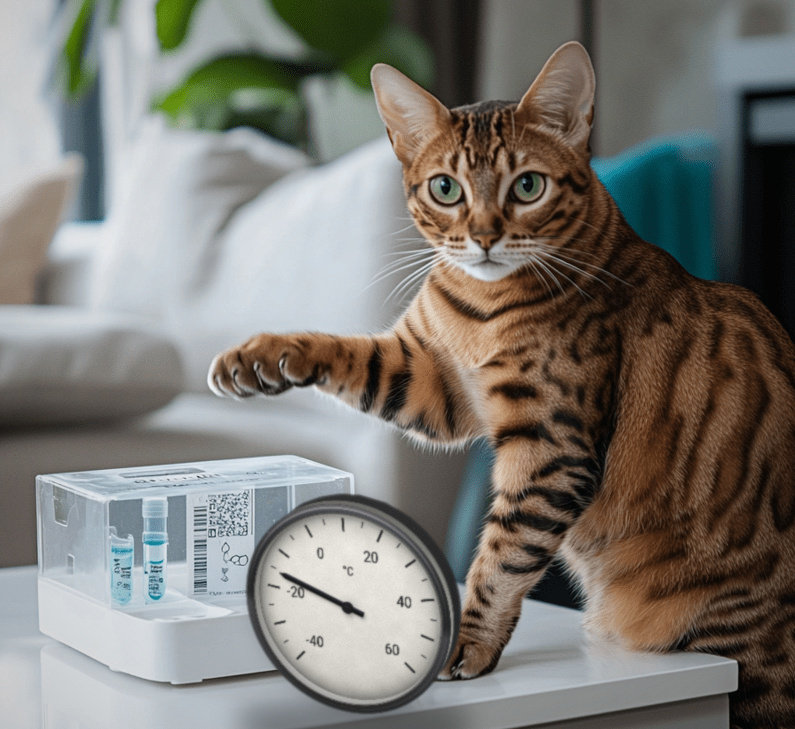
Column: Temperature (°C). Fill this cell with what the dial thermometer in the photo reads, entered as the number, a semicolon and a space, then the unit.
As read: -15; °C
